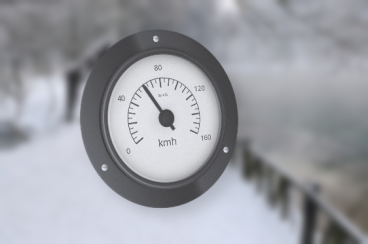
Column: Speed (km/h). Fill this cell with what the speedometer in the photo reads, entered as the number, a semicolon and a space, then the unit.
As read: 60; km/h
